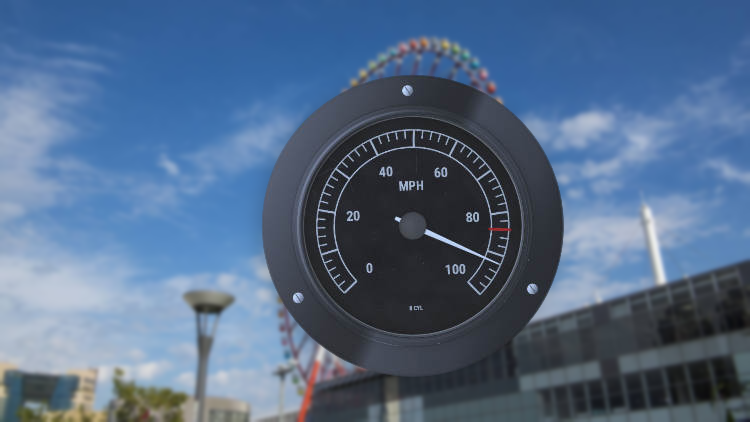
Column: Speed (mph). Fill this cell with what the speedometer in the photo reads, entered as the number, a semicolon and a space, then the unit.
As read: 92; mph
